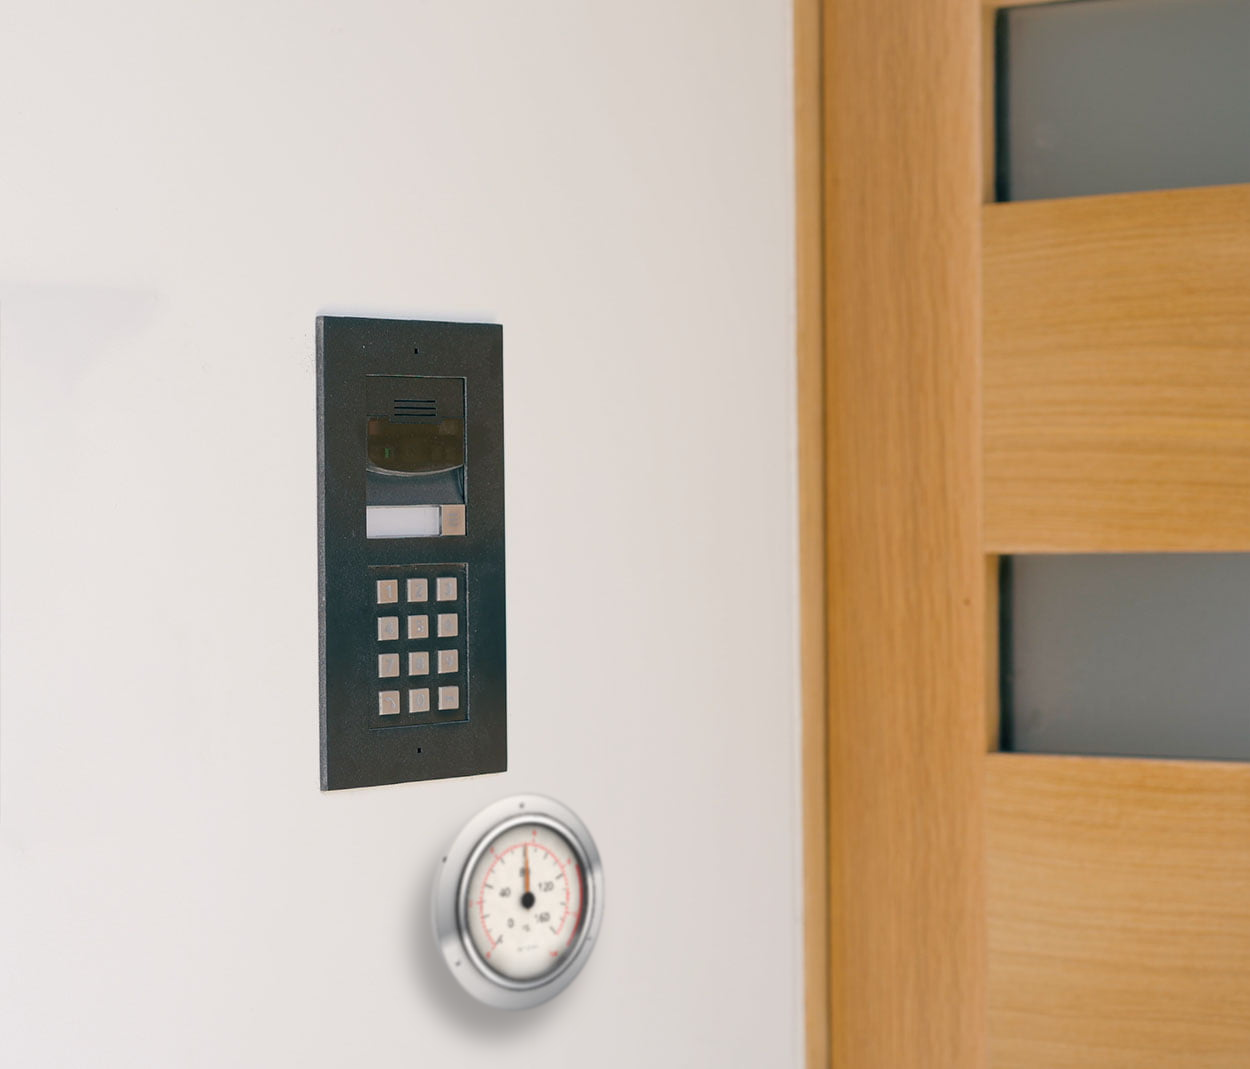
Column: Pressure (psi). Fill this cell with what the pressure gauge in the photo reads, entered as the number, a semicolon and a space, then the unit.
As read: 80; psi
